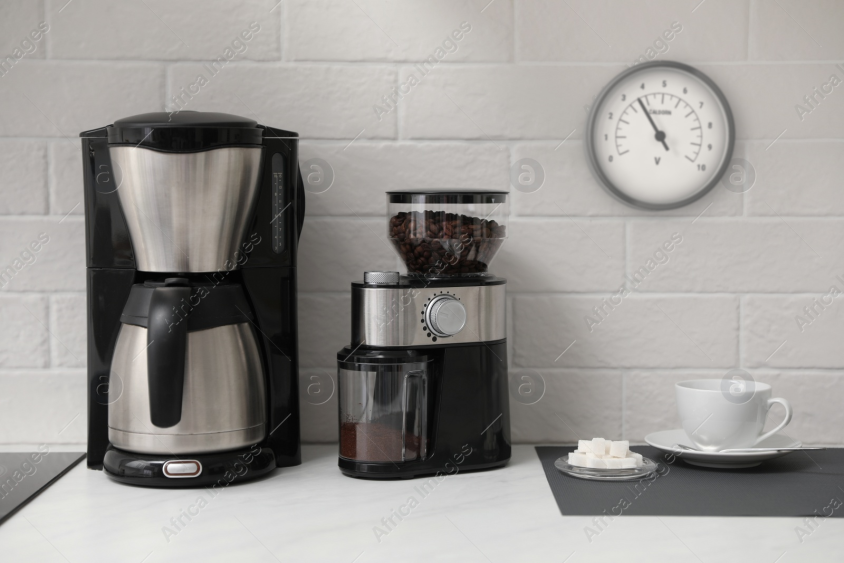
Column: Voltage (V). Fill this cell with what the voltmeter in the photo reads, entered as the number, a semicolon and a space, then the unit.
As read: 3.5; V
